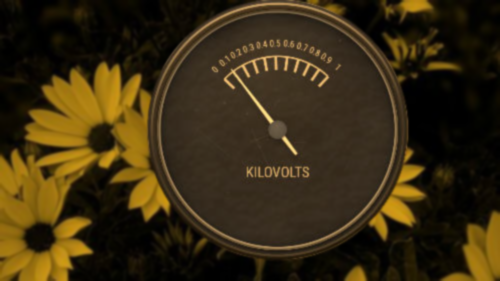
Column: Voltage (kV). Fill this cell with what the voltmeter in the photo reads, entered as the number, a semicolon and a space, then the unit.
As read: 0.1; kV
